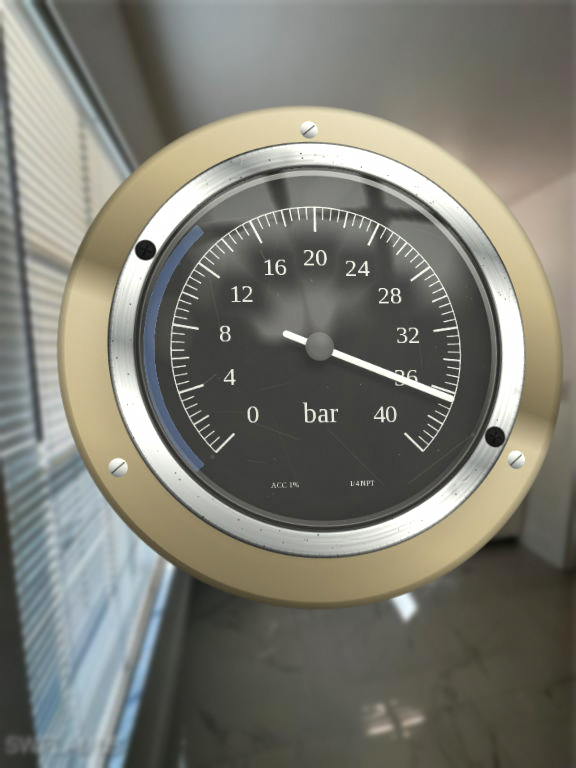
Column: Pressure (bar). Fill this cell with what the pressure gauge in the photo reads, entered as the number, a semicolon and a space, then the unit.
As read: 36.5; bar
